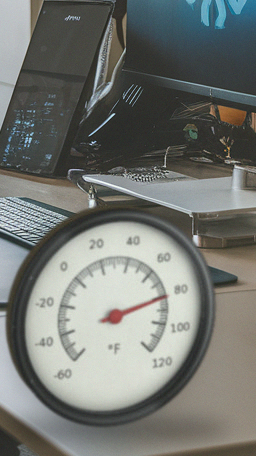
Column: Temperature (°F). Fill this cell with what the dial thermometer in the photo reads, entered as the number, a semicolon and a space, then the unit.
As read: 80; °F
